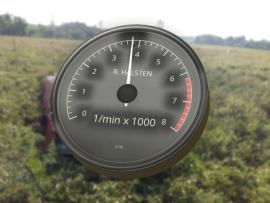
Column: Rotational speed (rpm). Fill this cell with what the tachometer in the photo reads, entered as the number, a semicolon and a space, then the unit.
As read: 3800; rpm
